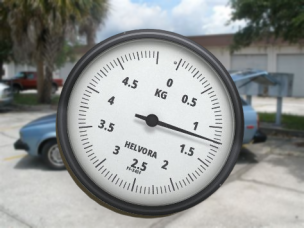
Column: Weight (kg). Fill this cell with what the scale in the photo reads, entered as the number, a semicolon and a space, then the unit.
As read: 1.2; kg
